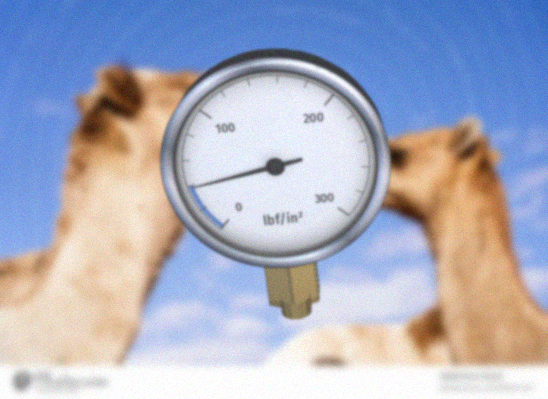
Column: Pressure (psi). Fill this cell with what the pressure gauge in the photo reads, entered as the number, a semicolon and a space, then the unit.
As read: 40; psi
